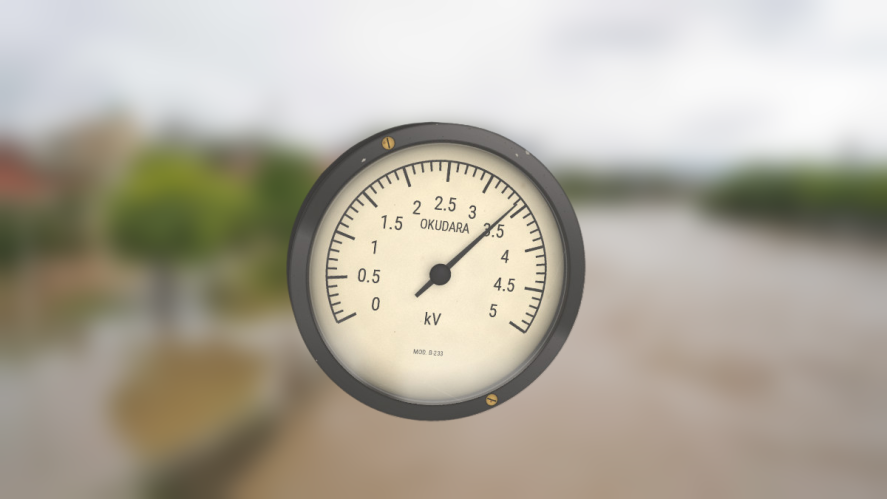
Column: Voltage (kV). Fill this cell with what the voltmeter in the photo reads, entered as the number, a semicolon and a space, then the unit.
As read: 3.4; kV
